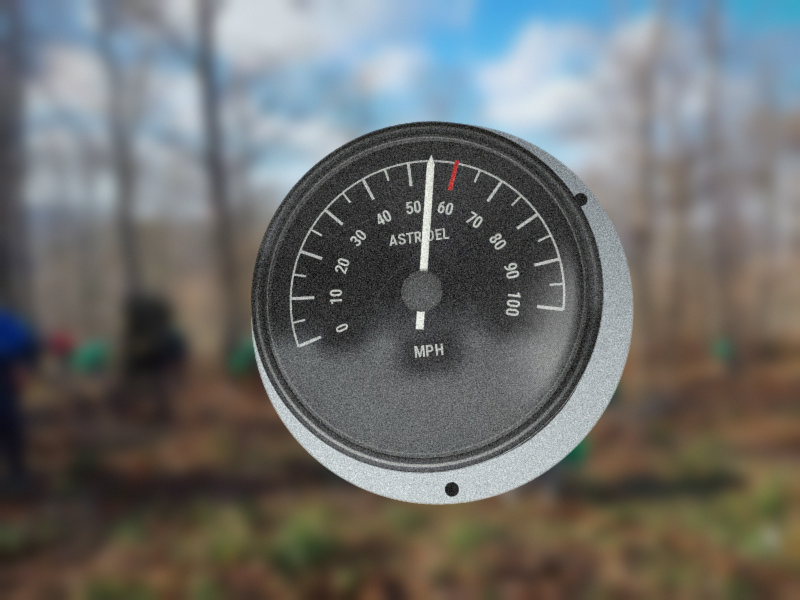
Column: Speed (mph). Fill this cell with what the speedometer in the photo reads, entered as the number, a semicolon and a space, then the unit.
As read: 55; mph
